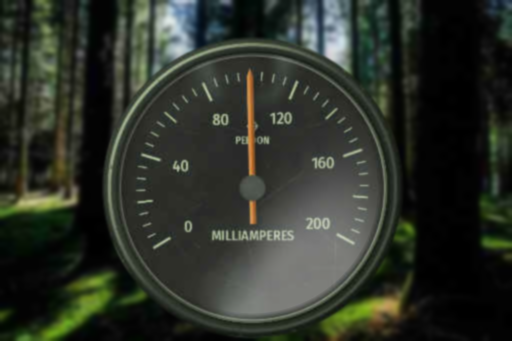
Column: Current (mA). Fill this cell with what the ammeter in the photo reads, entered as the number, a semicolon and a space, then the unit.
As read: 100; mA
